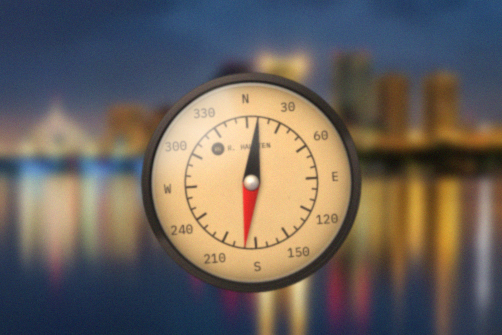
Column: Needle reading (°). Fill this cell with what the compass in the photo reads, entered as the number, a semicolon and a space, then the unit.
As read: 190; °
